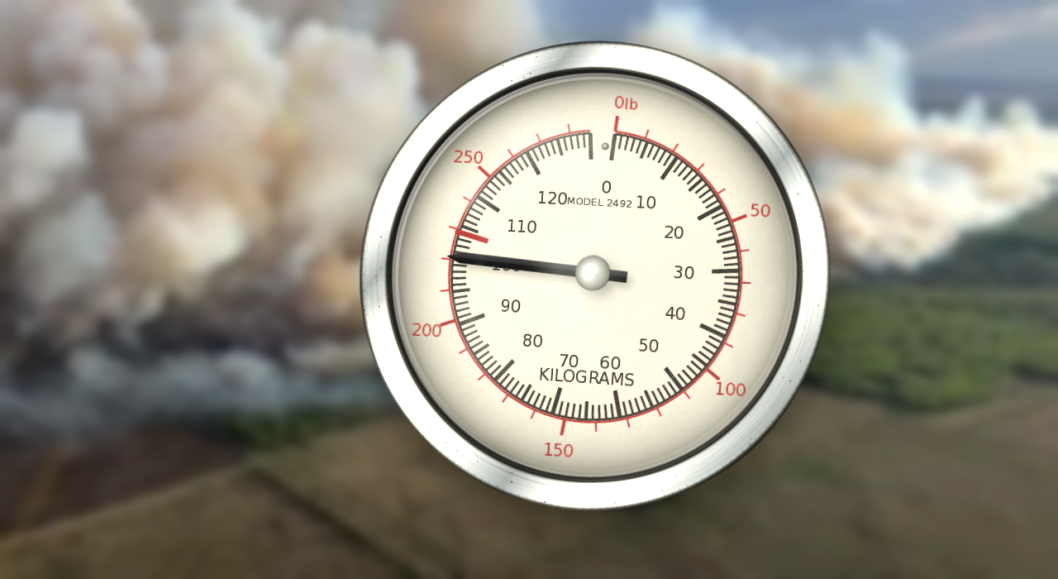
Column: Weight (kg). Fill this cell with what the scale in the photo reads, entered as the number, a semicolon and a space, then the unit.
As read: 100; kg
